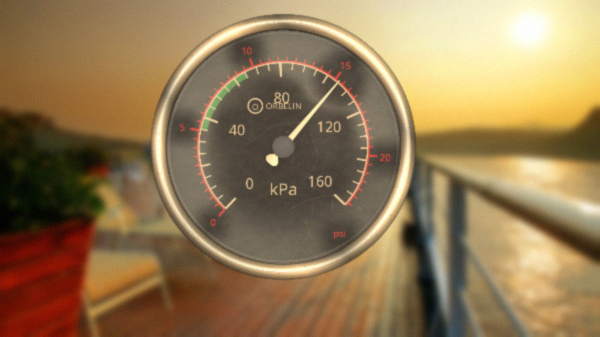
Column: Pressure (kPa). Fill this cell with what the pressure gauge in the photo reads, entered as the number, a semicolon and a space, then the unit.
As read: 105; kPa
